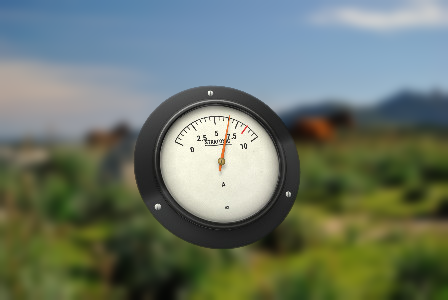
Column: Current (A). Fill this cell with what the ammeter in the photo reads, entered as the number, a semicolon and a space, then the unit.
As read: 6.5; A
